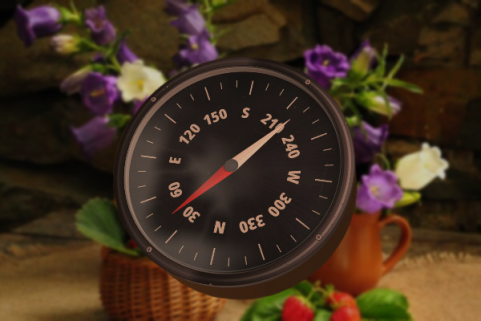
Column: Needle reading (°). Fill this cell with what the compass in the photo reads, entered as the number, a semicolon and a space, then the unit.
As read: 40; °
